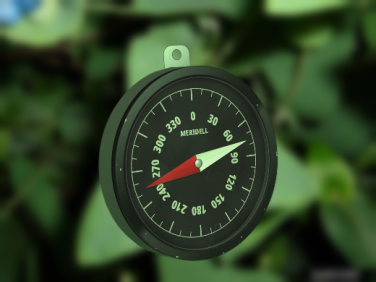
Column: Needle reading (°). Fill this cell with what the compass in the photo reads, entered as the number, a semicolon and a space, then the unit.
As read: 255; °
